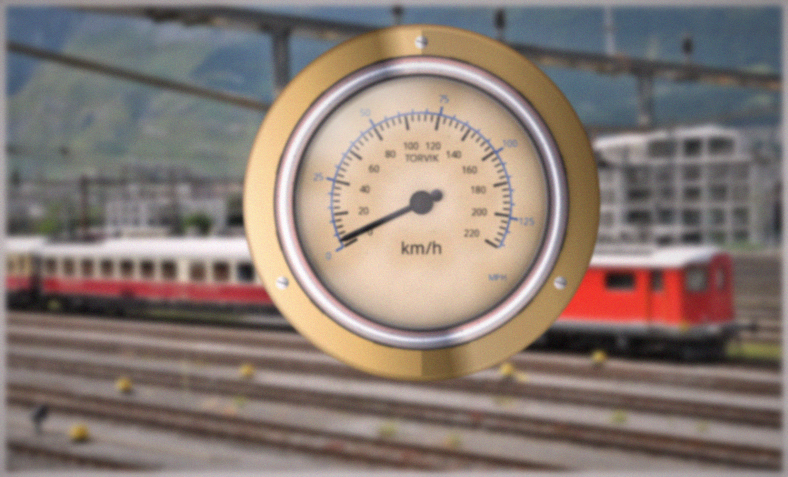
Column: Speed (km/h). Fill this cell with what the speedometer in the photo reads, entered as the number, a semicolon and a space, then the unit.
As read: 4; km/h
